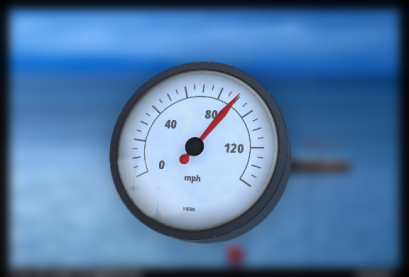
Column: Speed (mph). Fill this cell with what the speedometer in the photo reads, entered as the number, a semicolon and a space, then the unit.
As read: 90; mph
